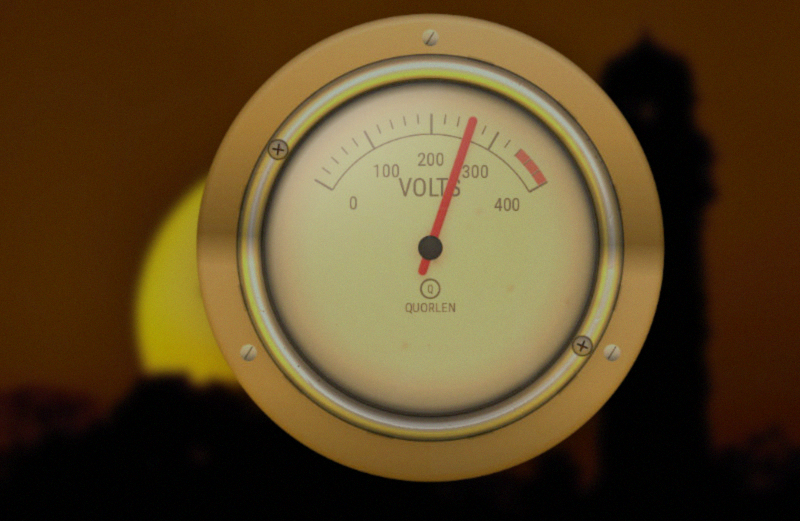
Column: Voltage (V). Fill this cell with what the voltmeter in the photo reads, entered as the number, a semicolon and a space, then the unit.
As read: 260; V
